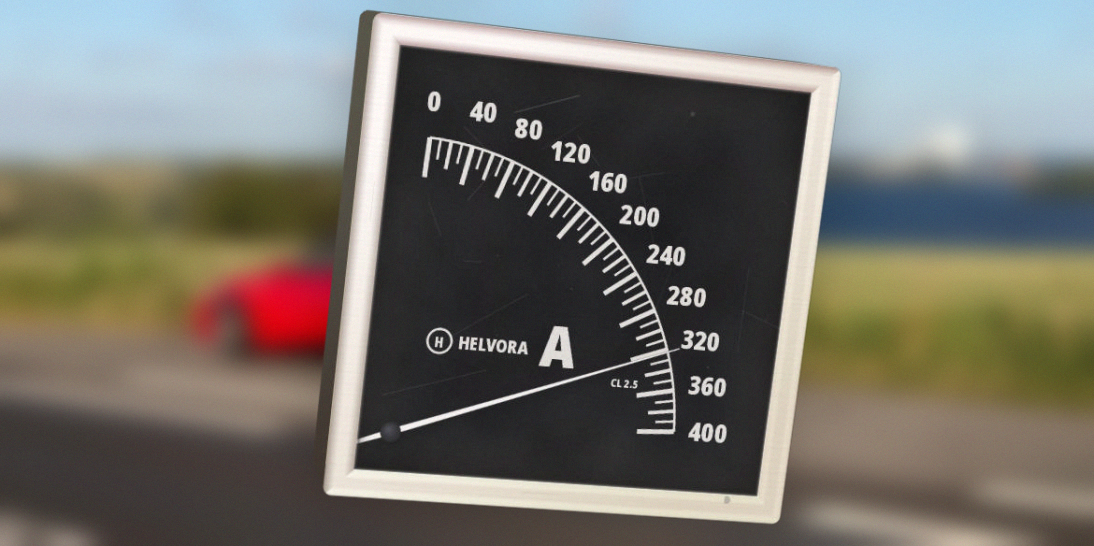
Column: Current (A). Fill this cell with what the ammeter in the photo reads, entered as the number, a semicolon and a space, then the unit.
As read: 320; A
